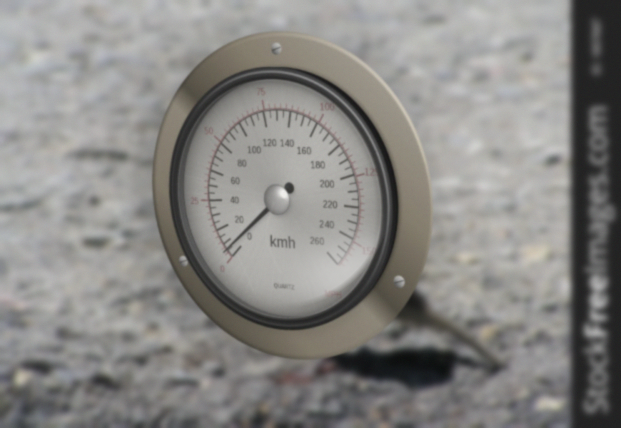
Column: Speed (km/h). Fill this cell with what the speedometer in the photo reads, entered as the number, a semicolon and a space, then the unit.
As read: 5; km/h
